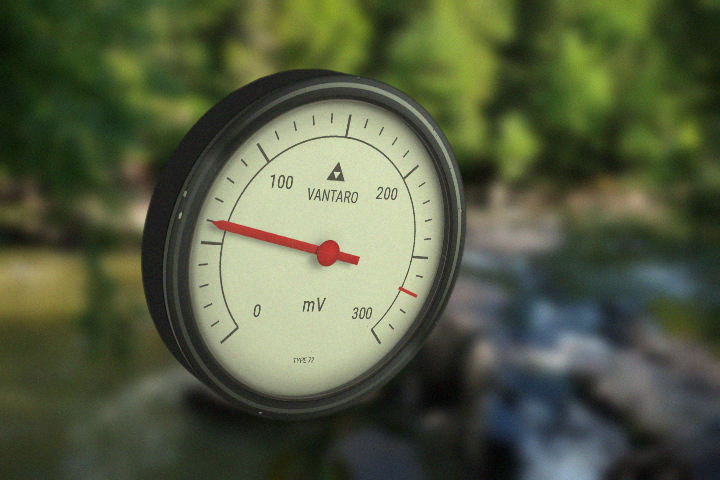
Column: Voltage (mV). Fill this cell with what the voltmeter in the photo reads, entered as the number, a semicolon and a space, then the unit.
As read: 60; mV
